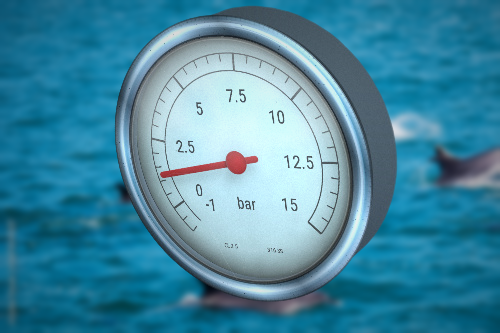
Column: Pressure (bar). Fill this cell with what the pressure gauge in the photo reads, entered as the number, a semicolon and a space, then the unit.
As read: 1.25; bar
